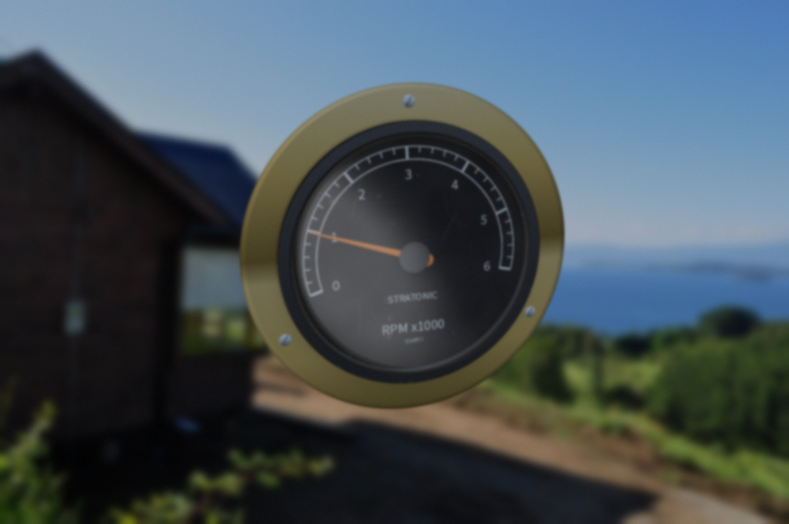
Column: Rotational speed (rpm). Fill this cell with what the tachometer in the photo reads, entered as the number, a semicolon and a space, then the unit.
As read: 1000; rpm
